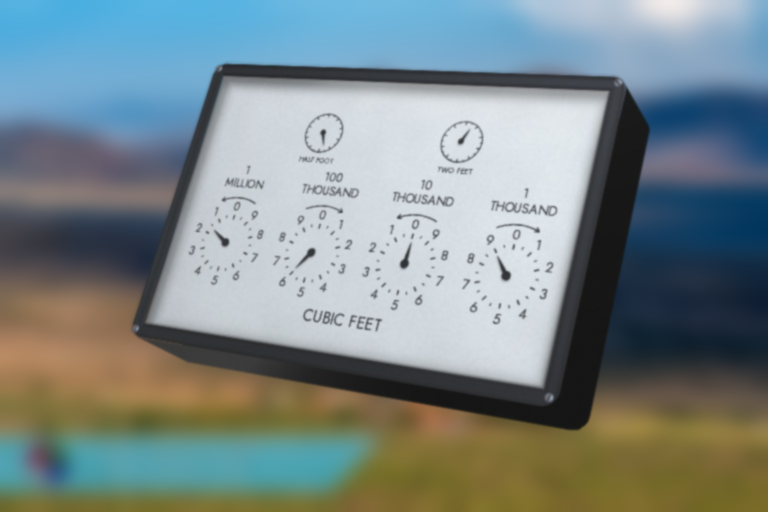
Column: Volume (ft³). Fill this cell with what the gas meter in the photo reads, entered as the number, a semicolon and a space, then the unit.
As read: 159900; ft³
